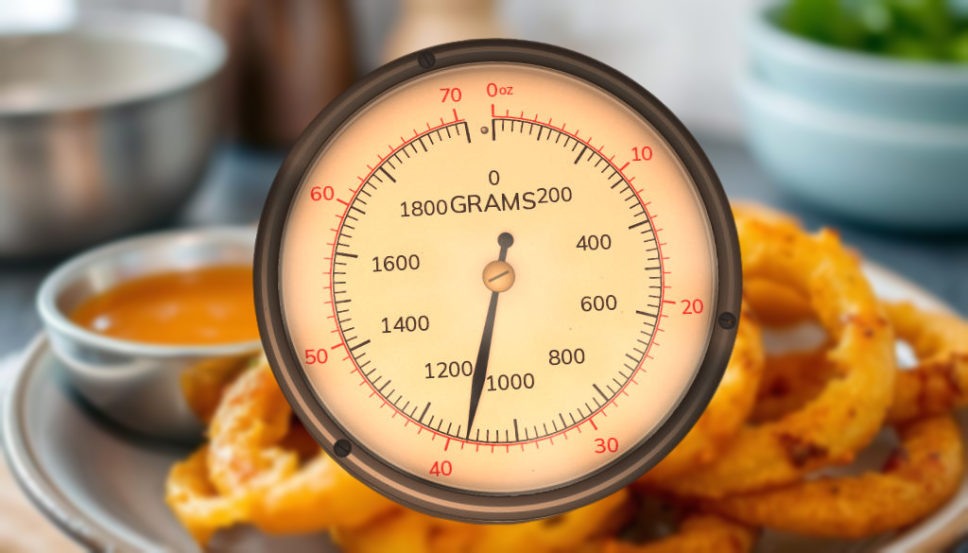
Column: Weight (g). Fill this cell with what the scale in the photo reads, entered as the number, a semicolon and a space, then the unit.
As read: 1100; g
